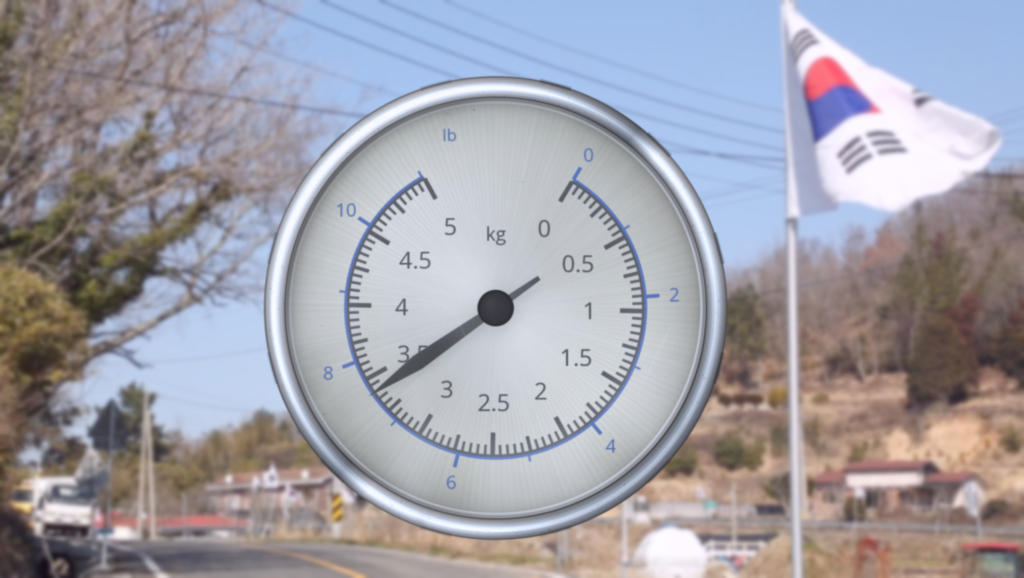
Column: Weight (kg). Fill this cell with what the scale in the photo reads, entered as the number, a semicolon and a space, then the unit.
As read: 3.4; kg
